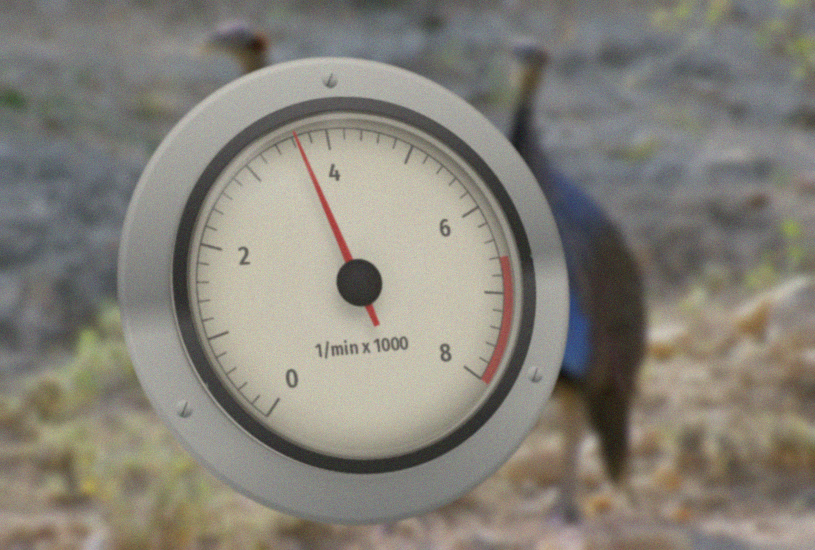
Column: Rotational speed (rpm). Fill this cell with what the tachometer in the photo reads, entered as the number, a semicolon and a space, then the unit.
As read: 3600; rpm
